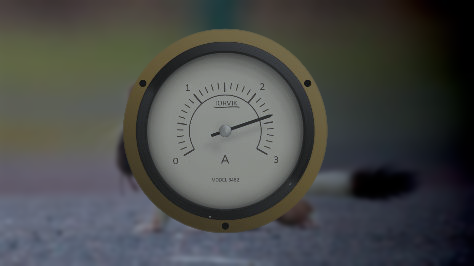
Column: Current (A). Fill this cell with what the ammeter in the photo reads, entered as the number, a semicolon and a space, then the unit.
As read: 2.4; A
